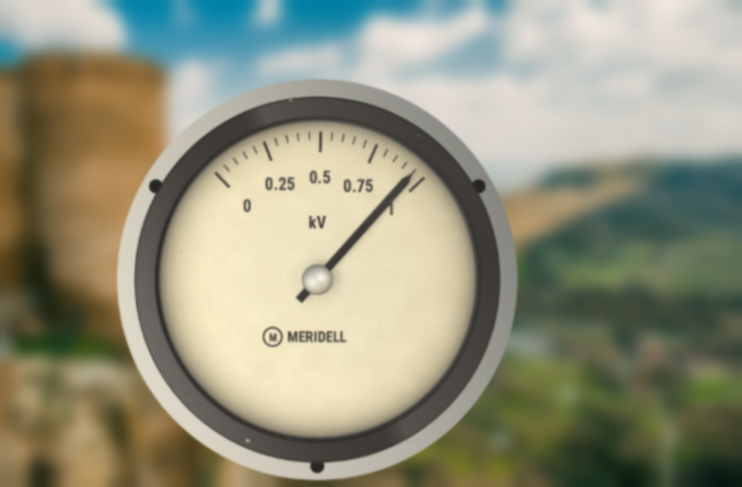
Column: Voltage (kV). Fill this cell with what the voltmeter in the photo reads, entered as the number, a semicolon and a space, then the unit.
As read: 0.95; kV
